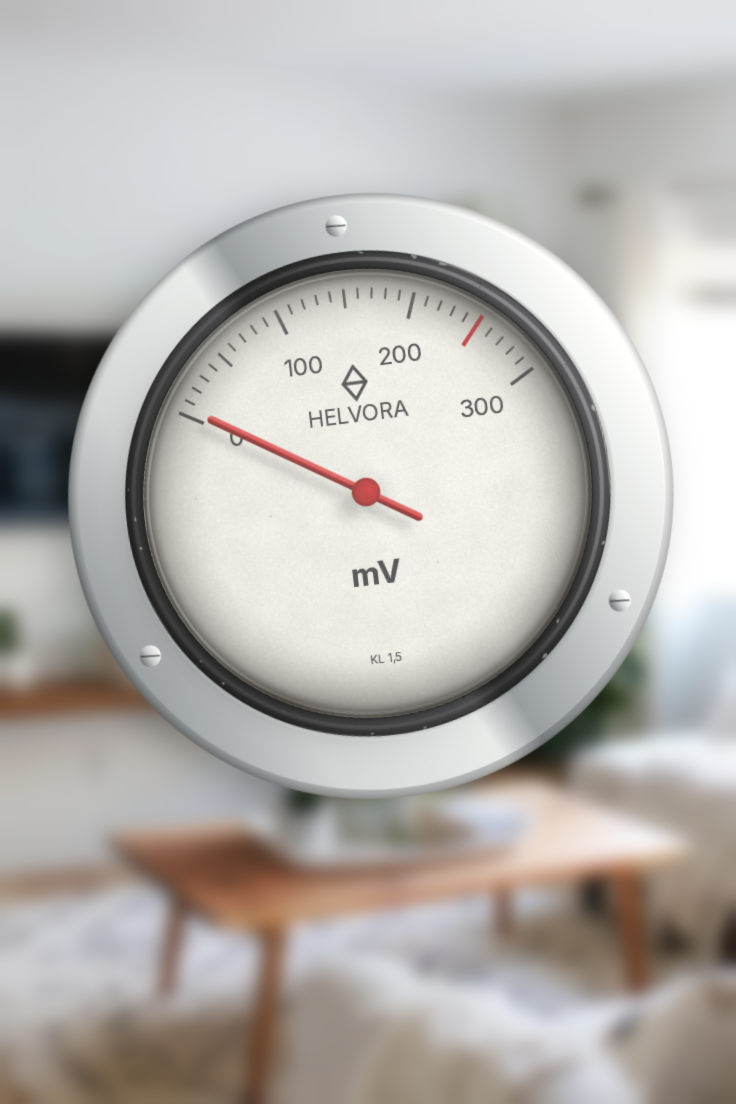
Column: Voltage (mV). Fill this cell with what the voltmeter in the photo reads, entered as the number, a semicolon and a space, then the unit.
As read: 5; mV
